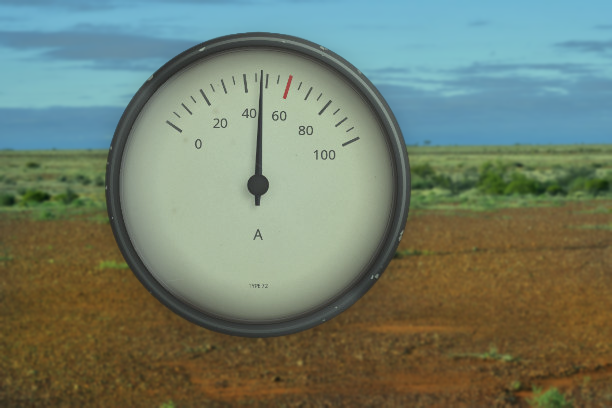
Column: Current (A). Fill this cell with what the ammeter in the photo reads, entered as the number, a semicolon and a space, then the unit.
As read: 47.5; A
